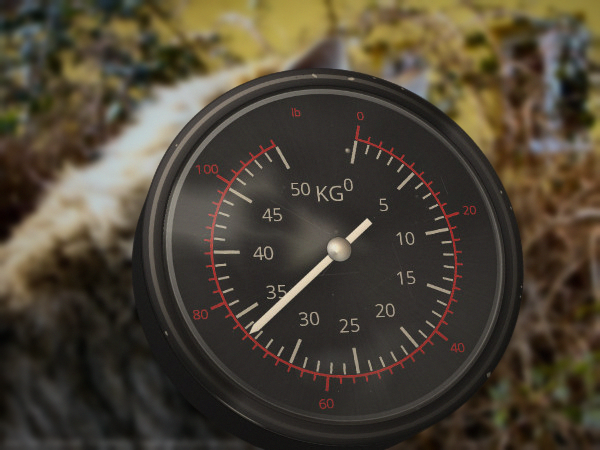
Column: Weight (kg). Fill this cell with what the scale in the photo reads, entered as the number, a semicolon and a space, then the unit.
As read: 33.5; kg
